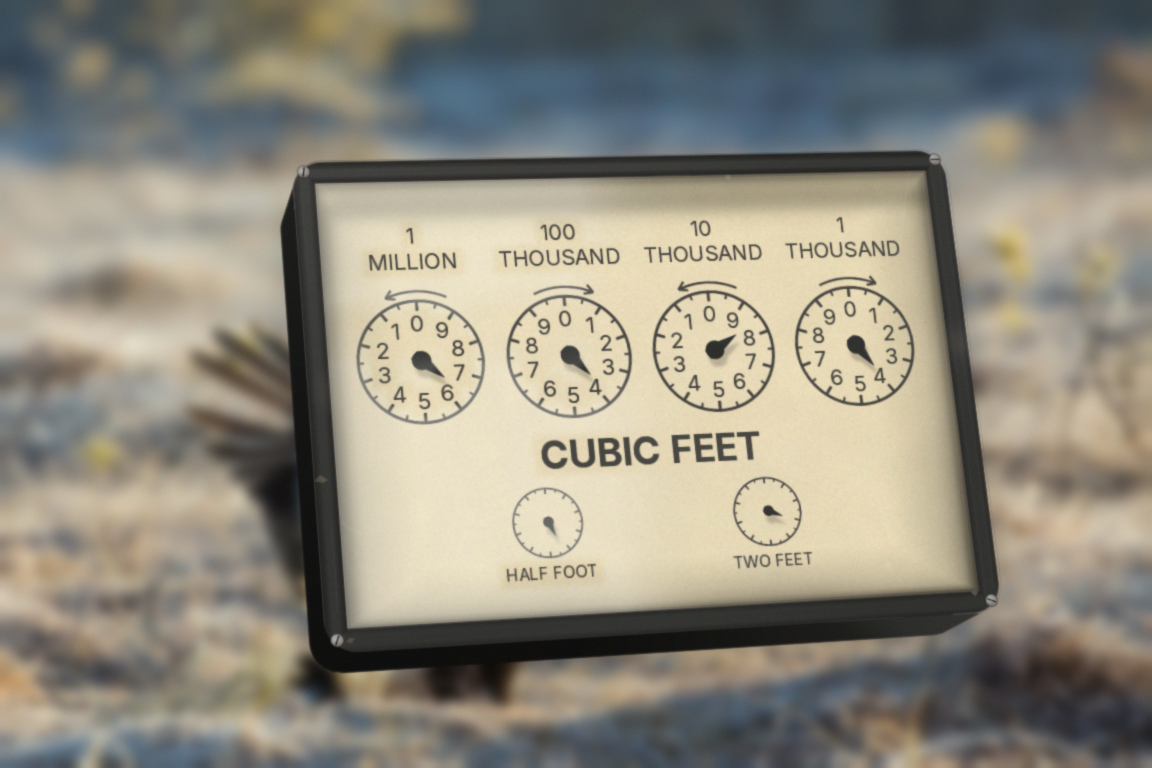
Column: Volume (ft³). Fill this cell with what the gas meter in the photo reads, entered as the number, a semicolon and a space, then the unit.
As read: 638400; ft³
